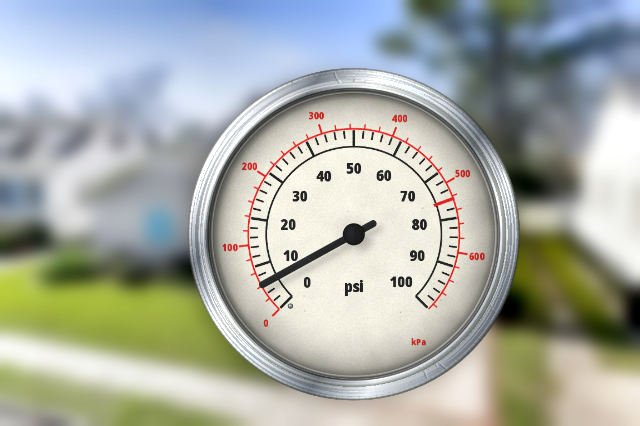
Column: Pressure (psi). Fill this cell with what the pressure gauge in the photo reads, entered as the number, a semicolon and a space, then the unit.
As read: 6; psi
